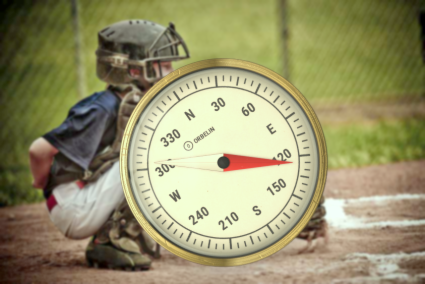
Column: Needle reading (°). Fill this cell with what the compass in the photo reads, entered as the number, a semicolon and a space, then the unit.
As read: 125; °
